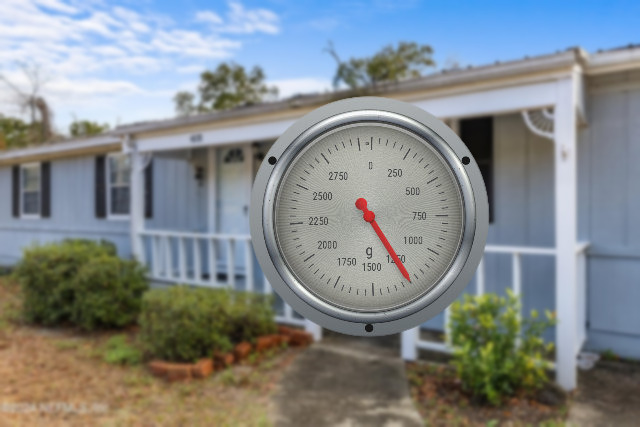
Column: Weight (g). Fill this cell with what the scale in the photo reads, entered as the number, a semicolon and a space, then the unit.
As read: 1250; g
